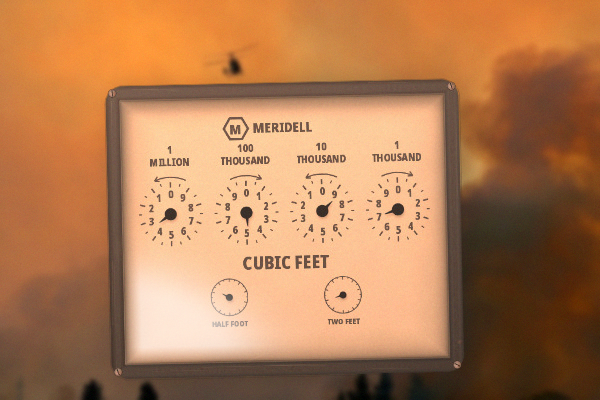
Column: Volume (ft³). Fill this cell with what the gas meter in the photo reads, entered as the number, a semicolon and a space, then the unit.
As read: 348700; ft³
